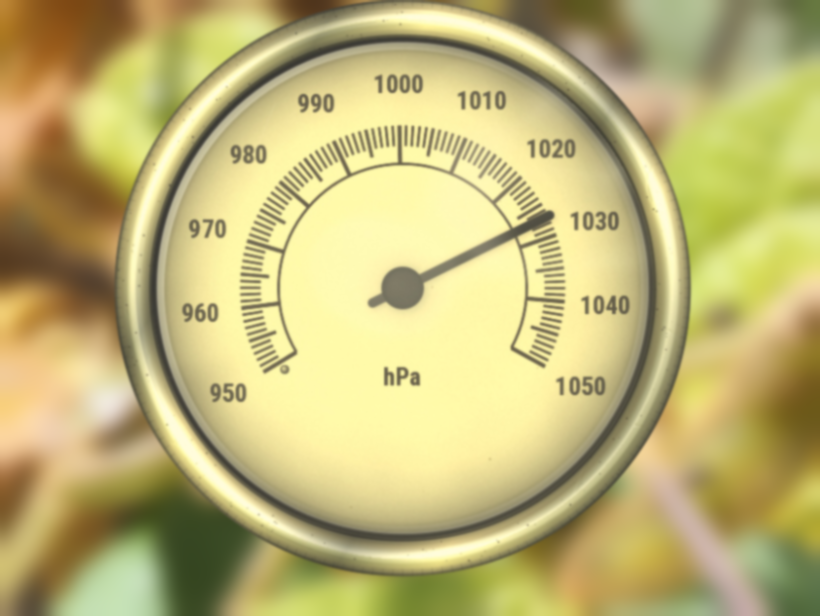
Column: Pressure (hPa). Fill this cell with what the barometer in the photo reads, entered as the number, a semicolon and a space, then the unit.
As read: 1027; hPa
